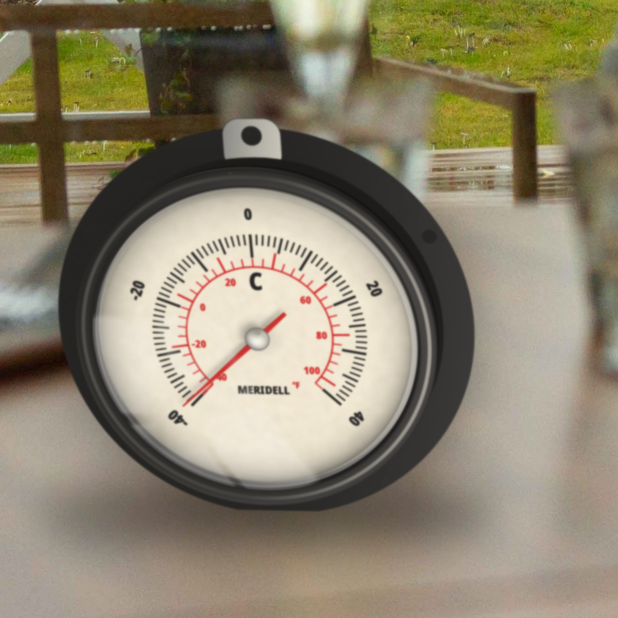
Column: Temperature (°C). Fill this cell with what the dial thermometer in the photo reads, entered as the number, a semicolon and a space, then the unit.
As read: -39; °C
